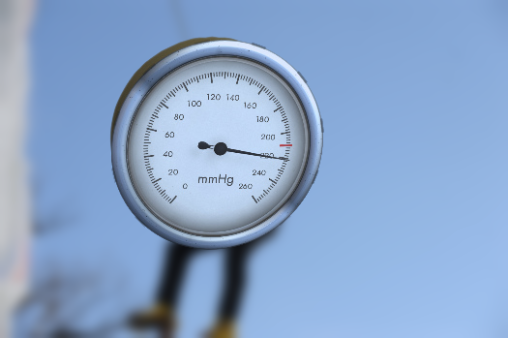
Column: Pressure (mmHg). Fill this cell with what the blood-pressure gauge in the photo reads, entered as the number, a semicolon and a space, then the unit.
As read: 220; mmHg
